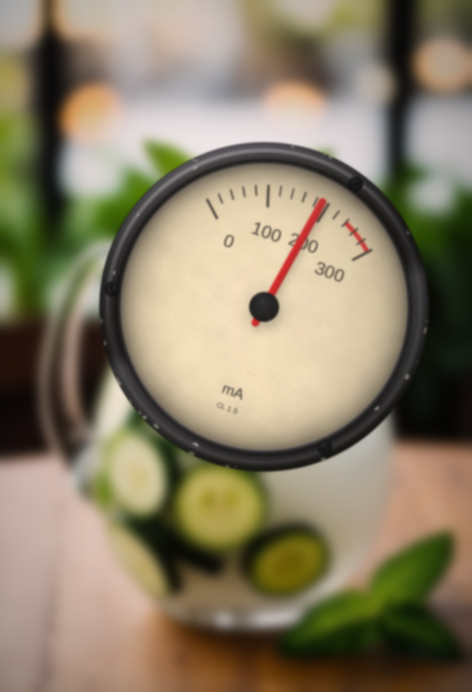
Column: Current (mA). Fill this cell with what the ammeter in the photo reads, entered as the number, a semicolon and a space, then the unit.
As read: 190; mA
